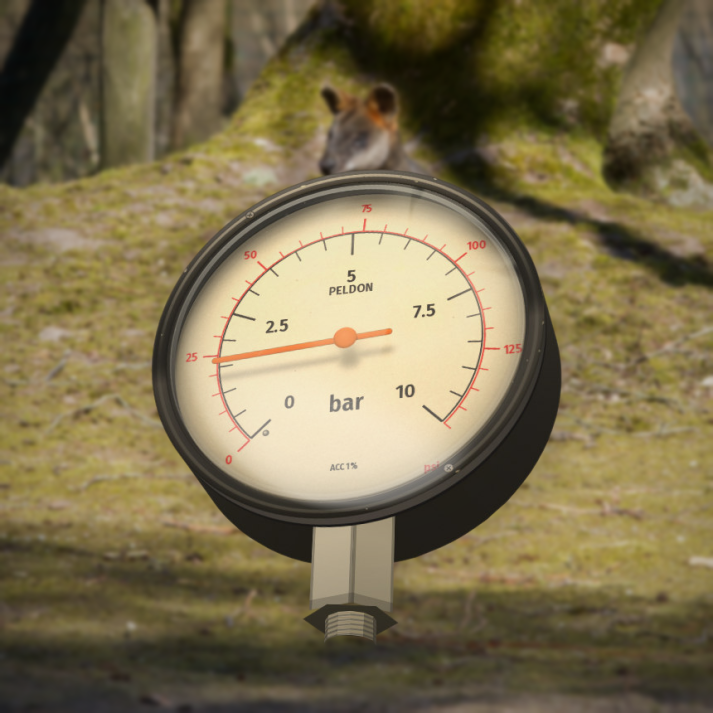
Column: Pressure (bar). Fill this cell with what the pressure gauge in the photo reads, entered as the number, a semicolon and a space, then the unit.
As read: 1.5; bar
